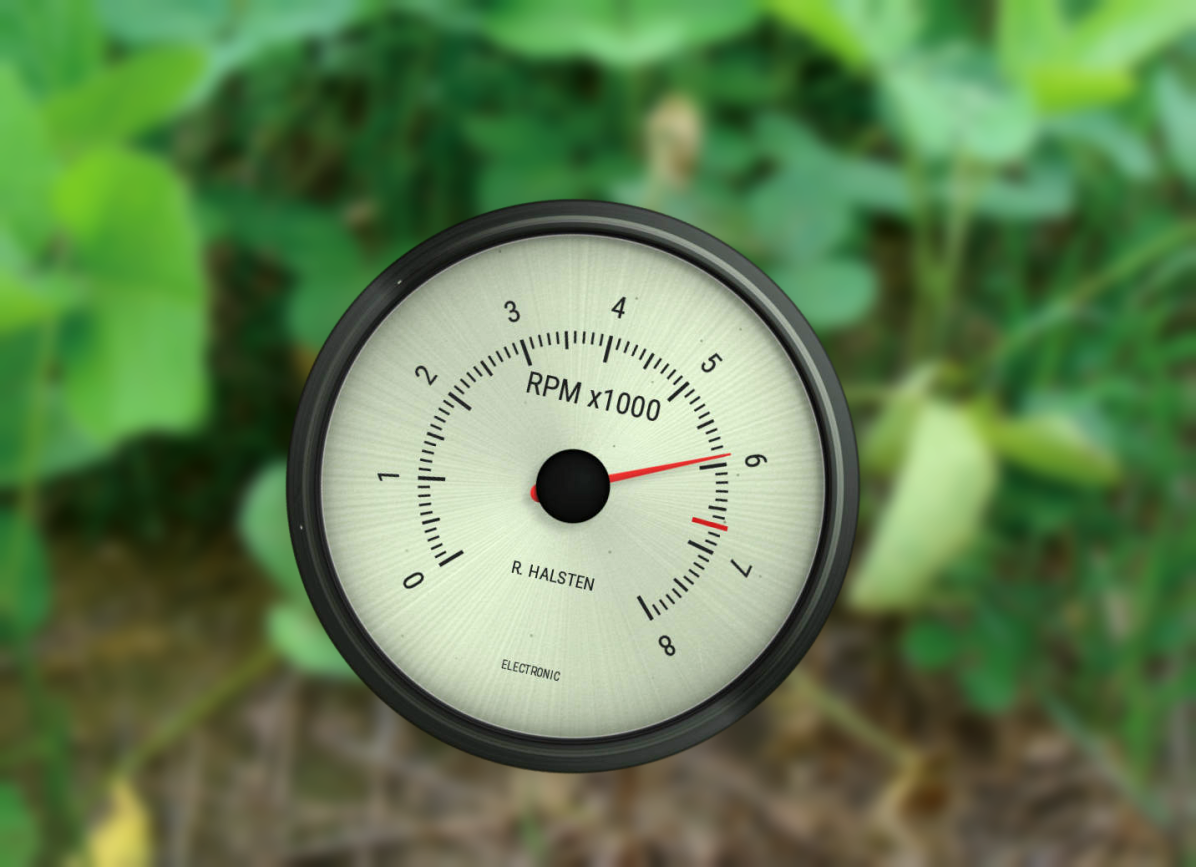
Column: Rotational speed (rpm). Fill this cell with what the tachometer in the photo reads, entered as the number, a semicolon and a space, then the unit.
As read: 5900; rpm
